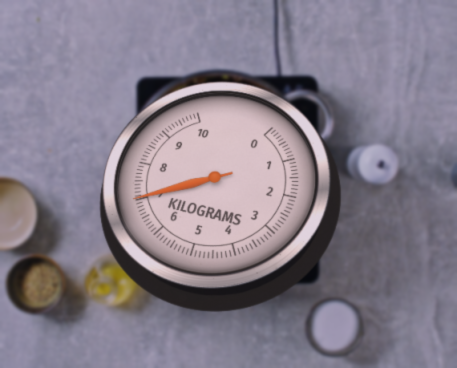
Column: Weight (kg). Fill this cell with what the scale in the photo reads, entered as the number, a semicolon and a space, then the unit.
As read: 7; kg
